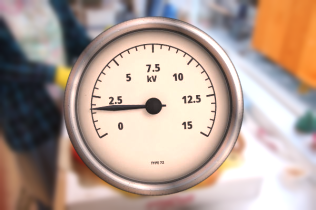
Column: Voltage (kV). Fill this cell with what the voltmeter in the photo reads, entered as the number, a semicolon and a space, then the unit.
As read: 1.75; kV
